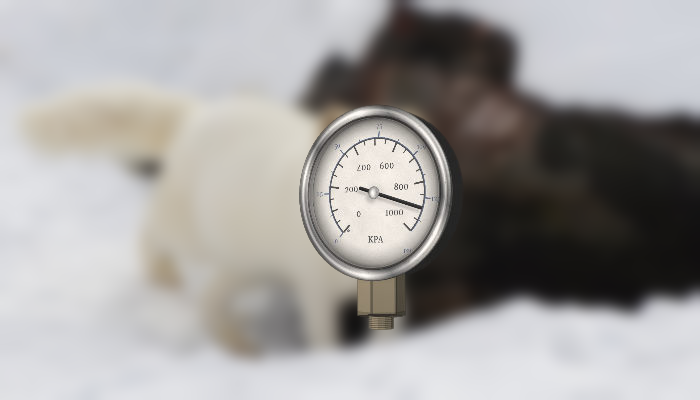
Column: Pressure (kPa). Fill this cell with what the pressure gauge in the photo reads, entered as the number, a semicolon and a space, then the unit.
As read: 900; kPa
